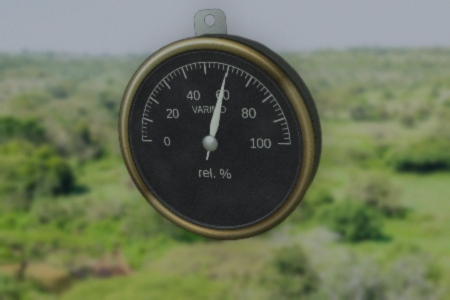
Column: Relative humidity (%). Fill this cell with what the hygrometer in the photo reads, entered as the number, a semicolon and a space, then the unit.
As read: 60; %
